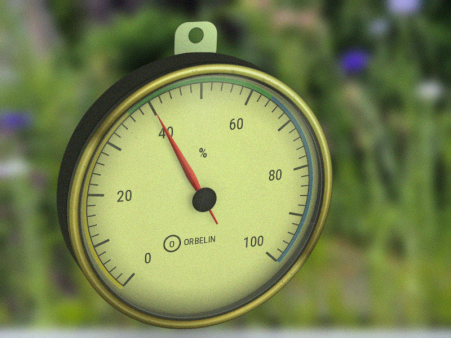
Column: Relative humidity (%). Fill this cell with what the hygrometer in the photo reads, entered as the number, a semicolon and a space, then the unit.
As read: 40; %
